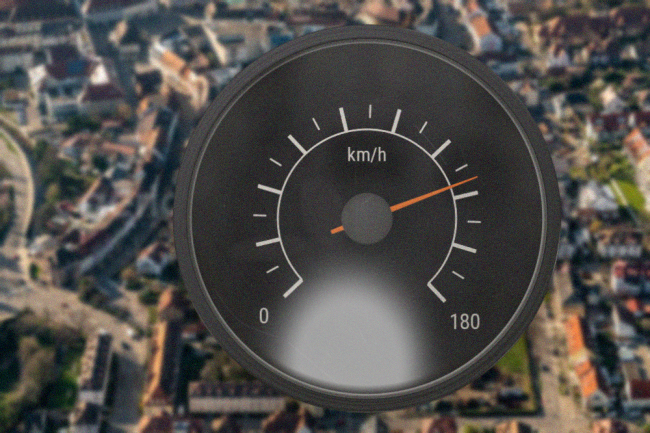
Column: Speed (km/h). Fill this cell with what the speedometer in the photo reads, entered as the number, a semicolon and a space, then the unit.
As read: 135; km/h
